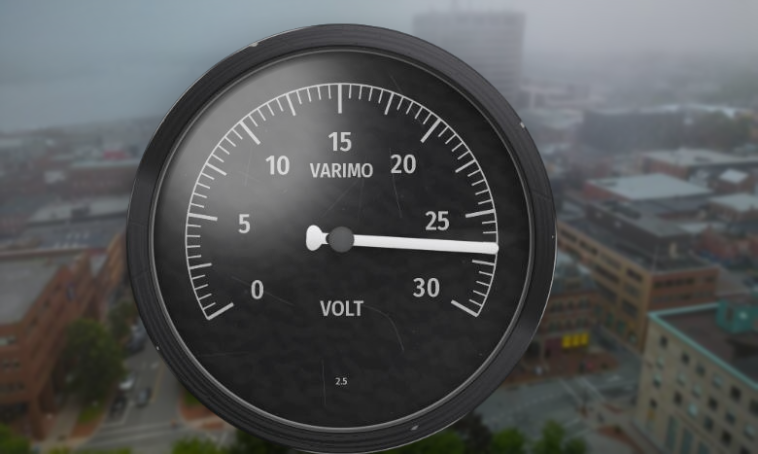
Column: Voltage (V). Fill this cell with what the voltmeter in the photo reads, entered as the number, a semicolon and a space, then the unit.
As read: 26.75; V
